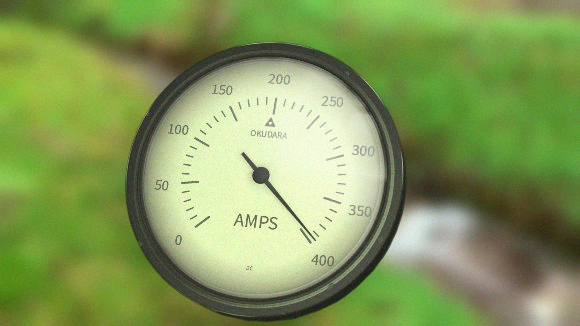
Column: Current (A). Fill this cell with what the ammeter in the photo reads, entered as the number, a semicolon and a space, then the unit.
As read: 395; A
